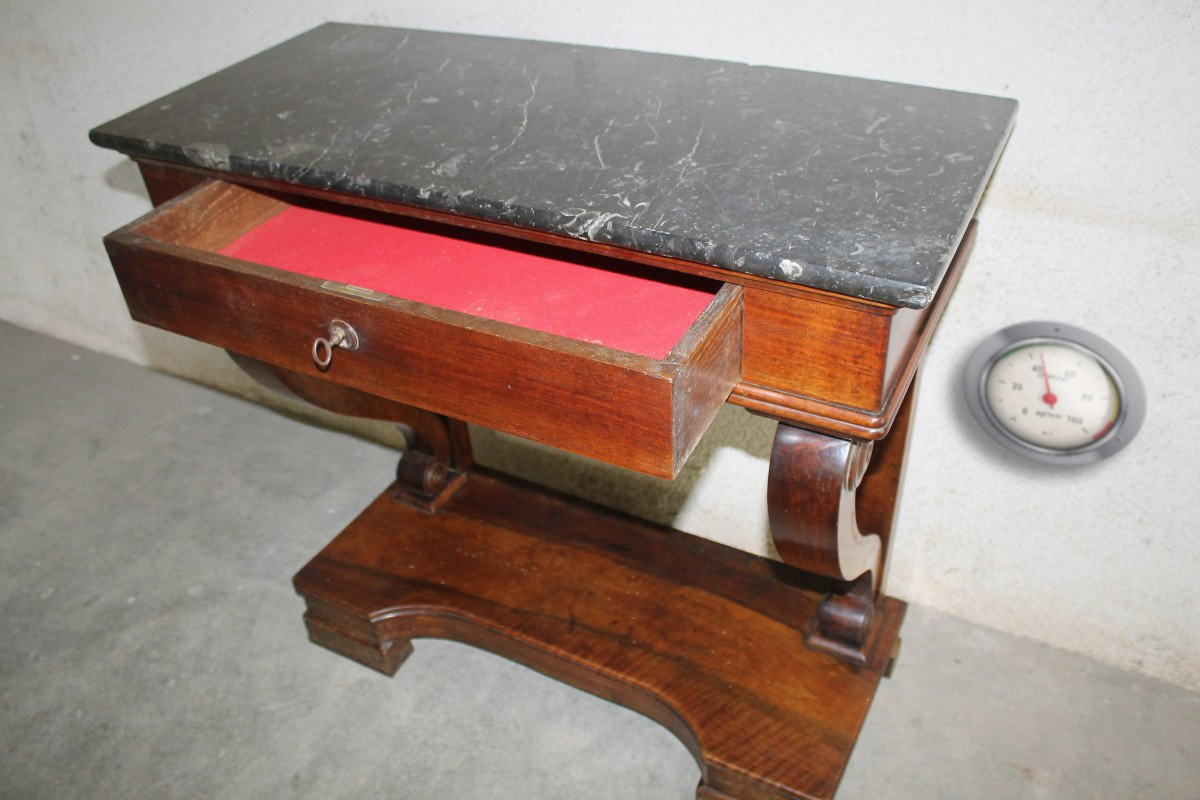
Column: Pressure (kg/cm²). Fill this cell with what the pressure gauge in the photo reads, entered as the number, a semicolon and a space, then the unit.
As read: 45; kg/cm²
